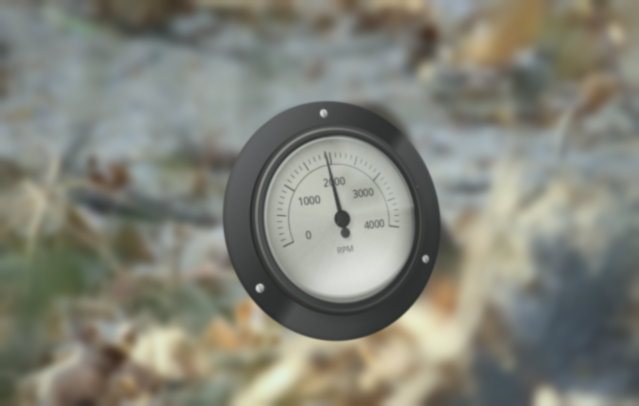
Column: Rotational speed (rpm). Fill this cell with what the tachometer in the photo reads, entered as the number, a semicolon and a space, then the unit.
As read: 1900; rpm
